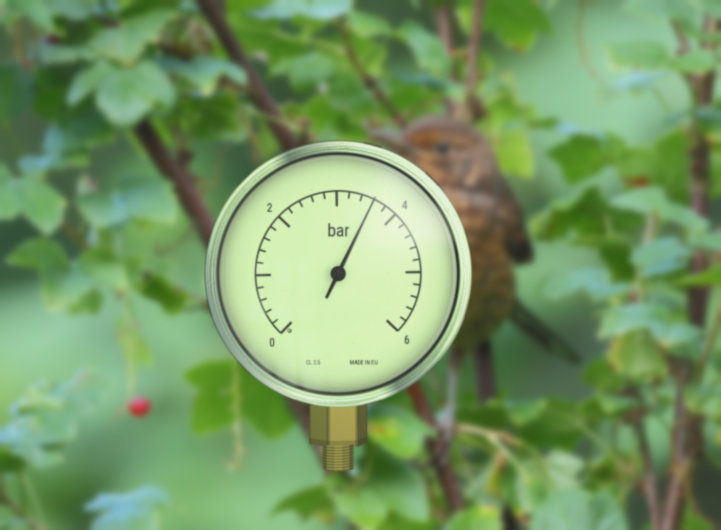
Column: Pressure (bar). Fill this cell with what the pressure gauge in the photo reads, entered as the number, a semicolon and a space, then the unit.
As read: 3.6; bar
